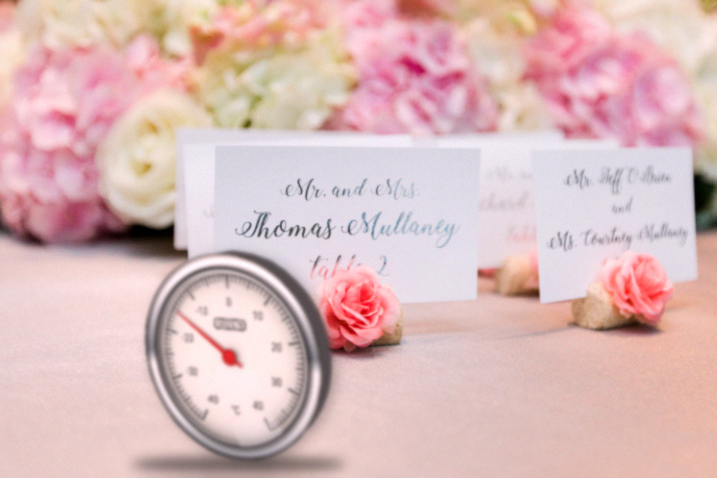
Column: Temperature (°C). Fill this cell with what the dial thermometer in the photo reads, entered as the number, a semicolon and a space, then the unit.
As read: -15; °C
